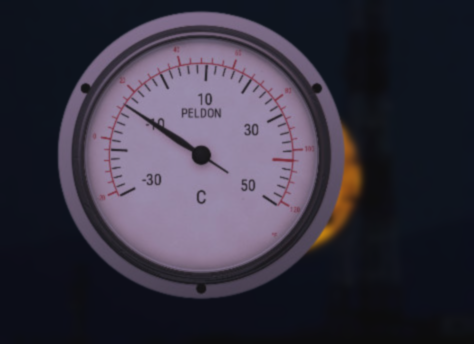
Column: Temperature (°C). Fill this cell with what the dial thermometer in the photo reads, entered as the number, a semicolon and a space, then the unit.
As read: -10; °C
